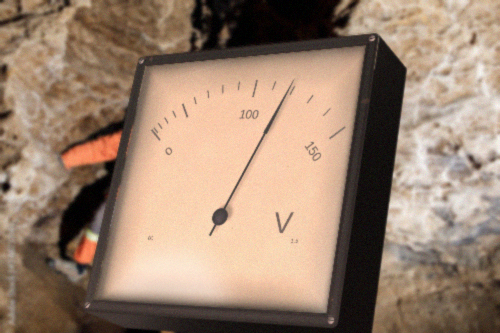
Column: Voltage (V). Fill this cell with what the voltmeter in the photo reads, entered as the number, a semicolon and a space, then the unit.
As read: 120; V
